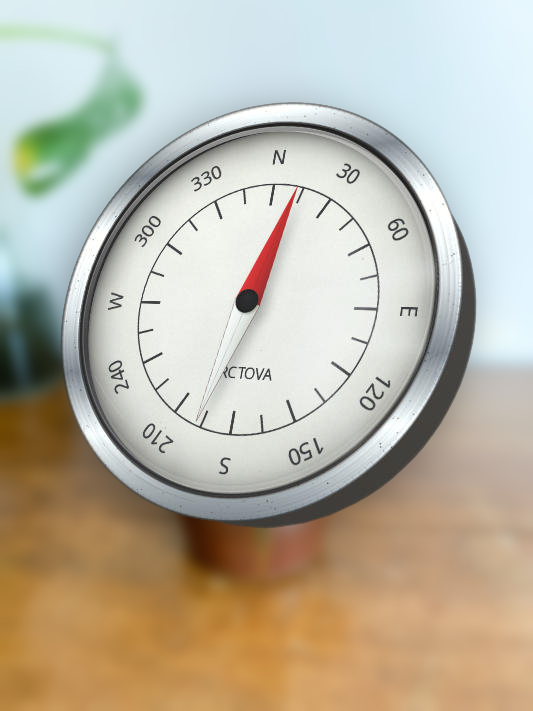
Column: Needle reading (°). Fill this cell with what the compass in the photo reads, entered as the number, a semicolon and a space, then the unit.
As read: 15; °
